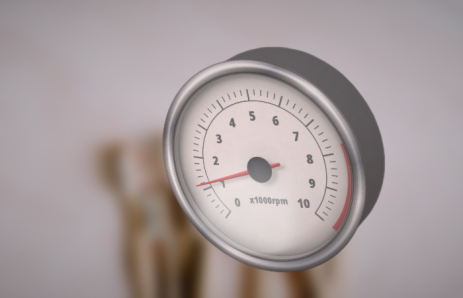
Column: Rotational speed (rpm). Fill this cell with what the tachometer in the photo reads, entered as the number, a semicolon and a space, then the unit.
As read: 1200; rpm
